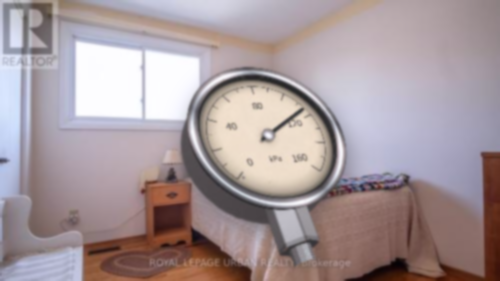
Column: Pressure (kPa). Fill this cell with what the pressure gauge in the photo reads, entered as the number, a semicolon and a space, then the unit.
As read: 115; kPa
